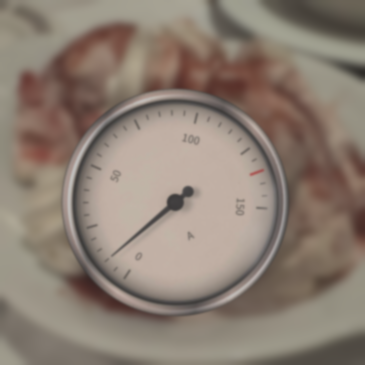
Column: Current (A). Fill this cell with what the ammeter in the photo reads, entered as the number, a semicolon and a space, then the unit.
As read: 10; A
